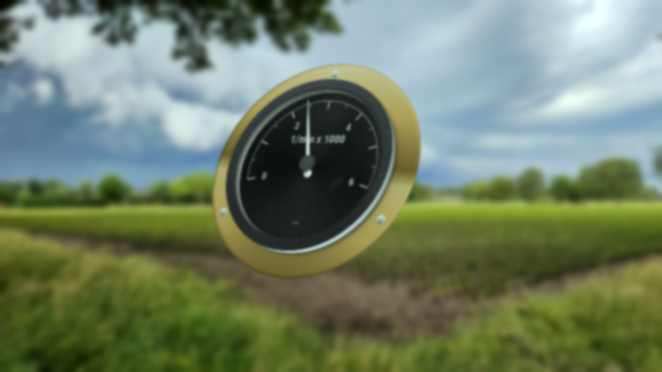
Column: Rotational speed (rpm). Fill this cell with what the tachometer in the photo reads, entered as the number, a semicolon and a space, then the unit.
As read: 2500; rpm
